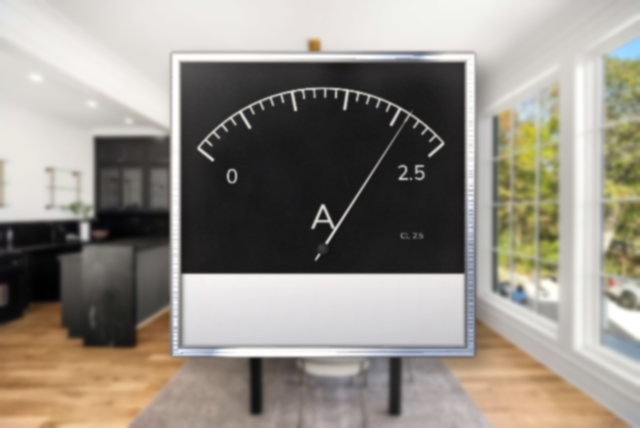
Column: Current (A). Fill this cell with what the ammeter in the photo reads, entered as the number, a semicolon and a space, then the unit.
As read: 2.1; A
